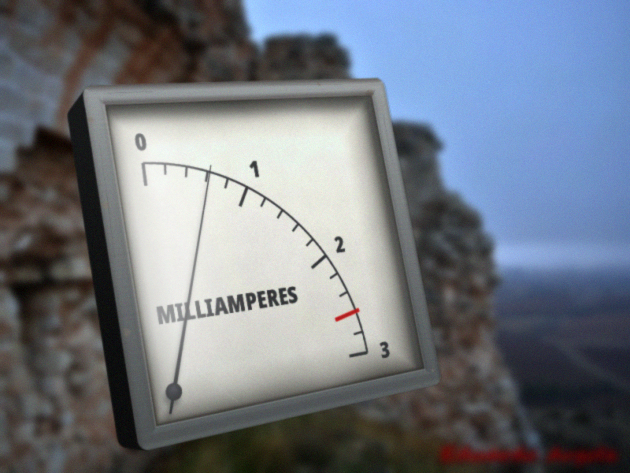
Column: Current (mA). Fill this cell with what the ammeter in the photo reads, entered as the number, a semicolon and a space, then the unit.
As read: 0.6; mA
